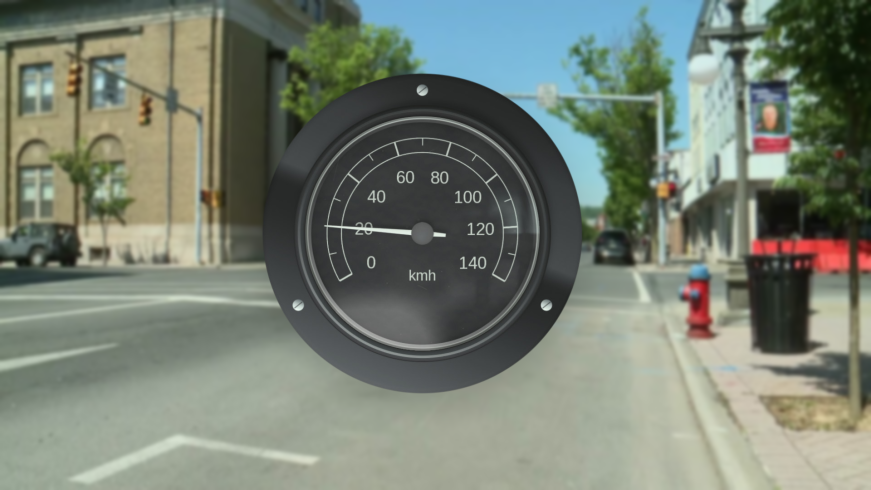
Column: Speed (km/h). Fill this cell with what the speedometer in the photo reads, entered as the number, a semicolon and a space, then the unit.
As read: 20; km/h
